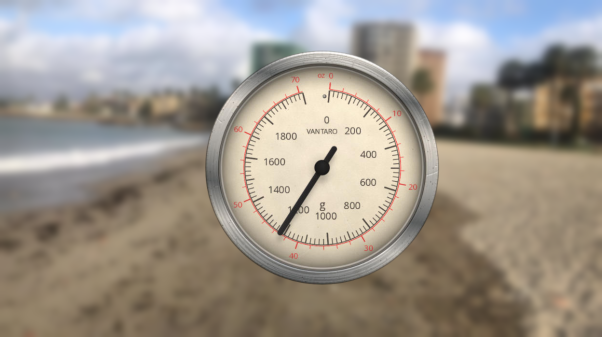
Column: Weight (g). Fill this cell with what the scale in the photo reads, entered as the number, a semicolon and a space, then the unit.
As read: 1220; g
